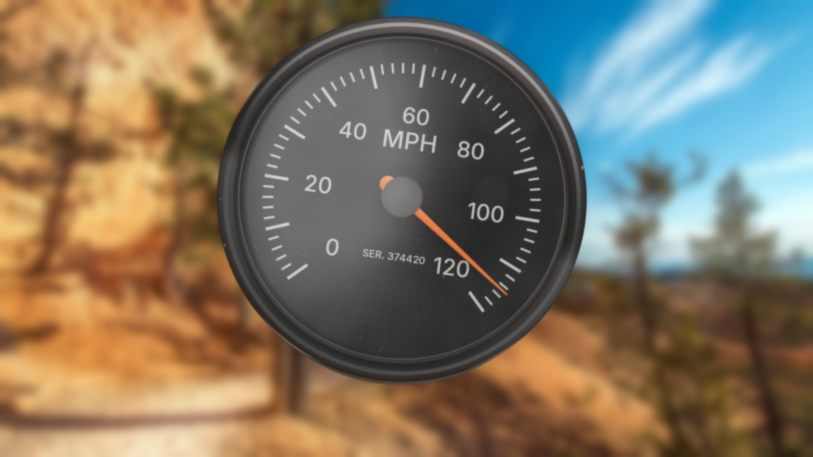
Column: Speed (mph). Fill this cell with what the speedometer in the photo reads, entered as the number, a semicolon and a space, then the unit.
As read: 115; mph
